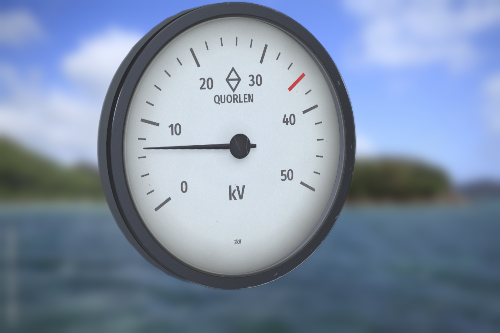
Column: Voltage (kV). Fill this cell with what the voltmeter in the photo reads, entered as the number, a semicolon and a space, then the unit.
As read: 7; kV
